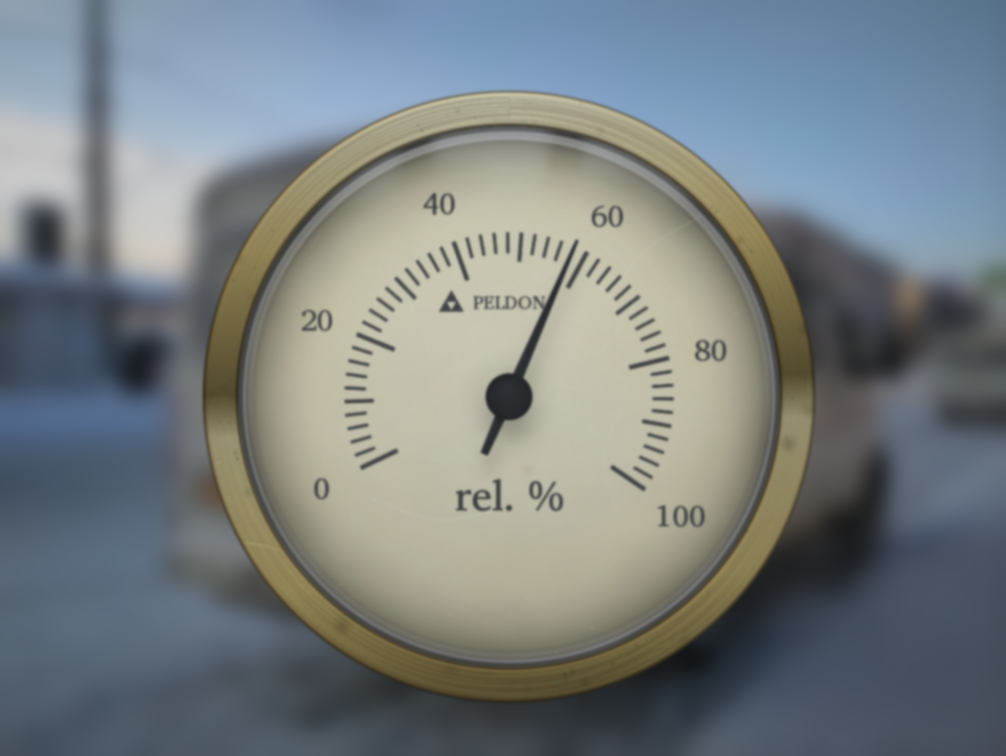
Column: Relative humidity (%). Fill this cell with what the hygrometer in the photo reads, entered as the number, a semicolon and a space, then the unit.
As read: 58; %
